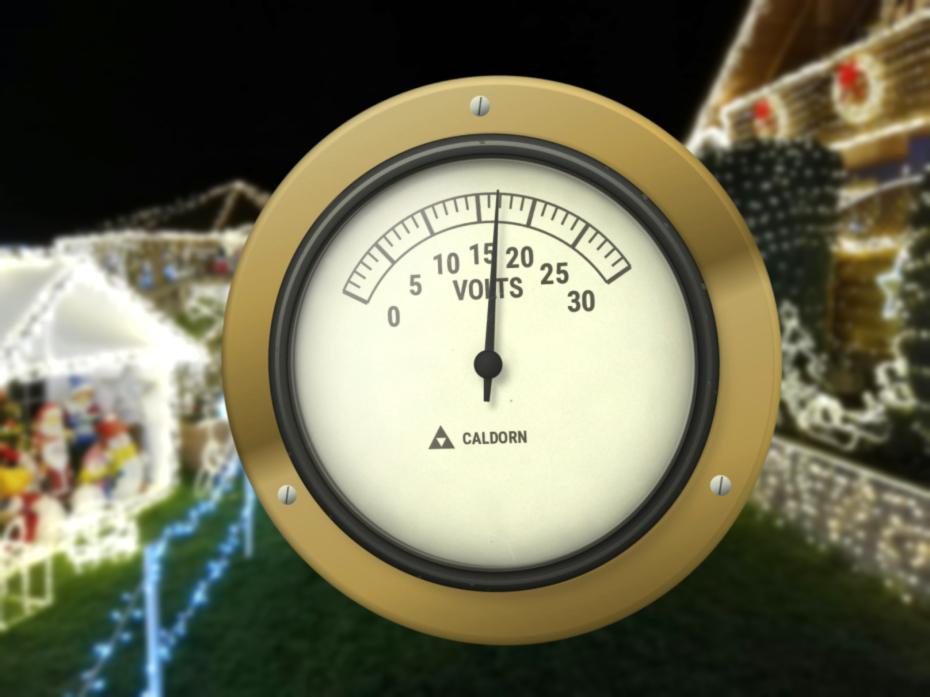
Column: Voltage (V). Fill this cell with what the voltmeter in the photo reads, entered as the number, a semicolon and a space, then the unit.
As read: 17; V
